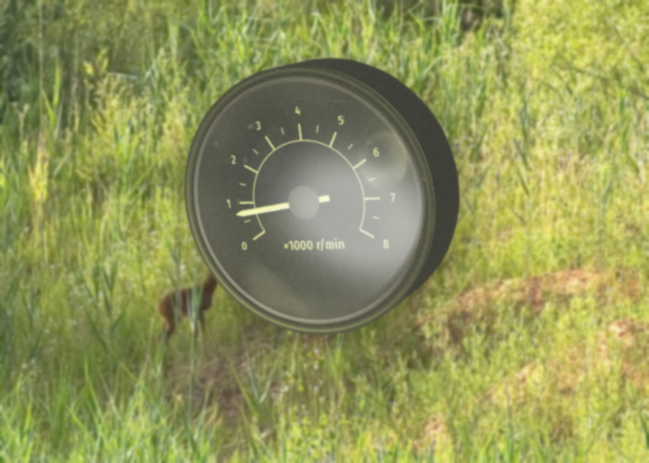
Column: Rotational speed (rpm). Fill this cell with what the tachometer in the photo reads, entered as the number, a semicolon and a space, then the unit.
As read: 750; rpm
